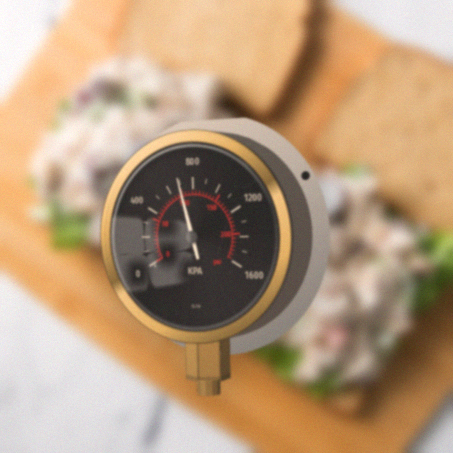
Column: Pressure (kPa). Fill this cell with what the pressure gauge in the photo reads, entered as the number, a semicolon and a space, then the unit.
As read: 700; kPa
